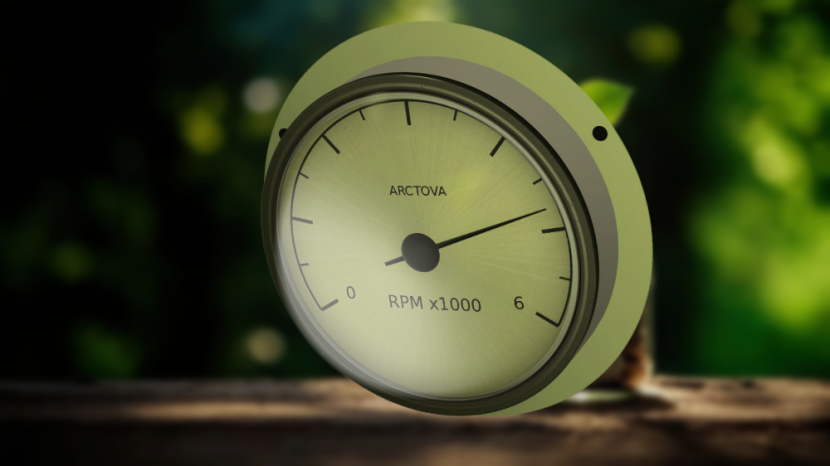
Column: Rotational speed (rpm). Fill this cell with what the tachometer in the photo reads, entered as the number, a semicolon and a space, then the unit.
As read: 4750; rpm
